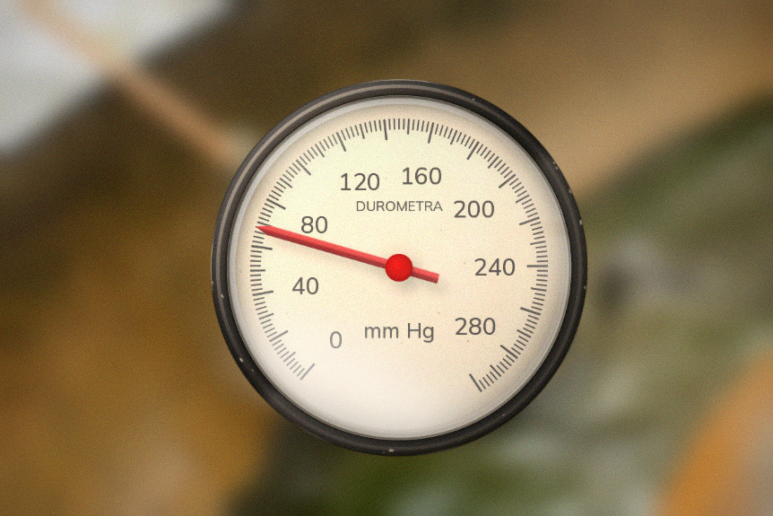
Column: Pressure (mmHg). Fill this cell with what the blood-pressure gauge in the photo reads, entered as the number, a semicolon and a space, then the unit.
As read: 68; mmHg
